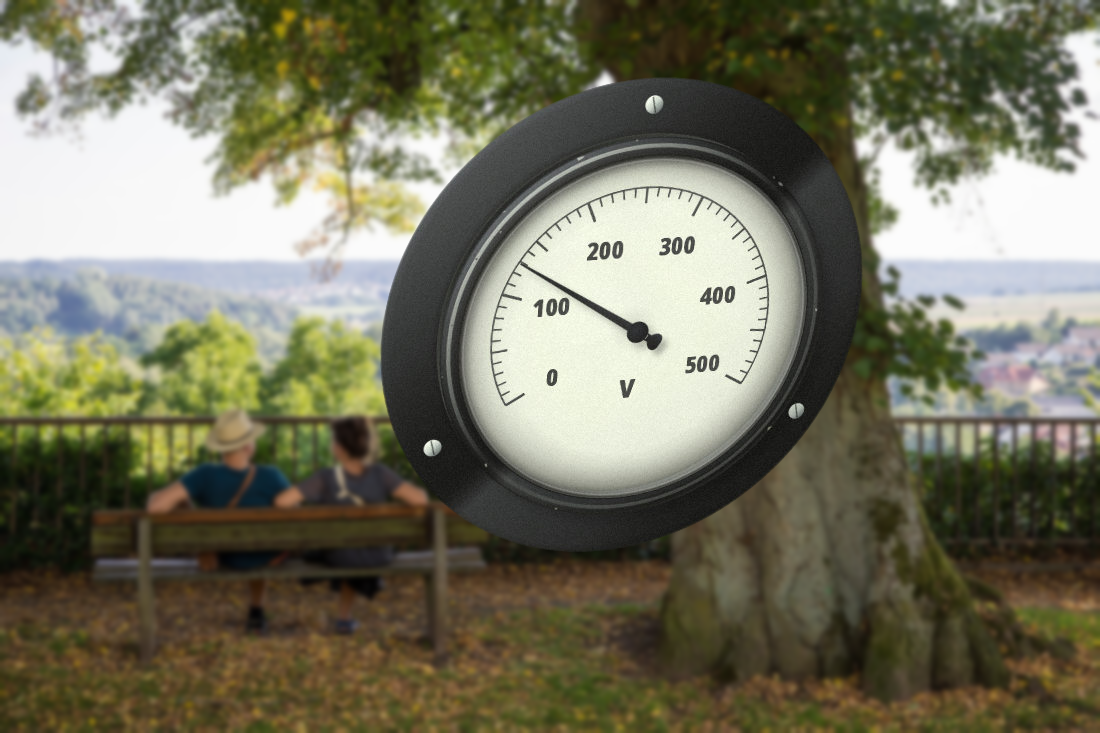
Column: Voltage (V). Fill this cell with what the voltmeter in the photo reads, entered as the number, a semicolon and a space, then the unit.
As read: 130; V
